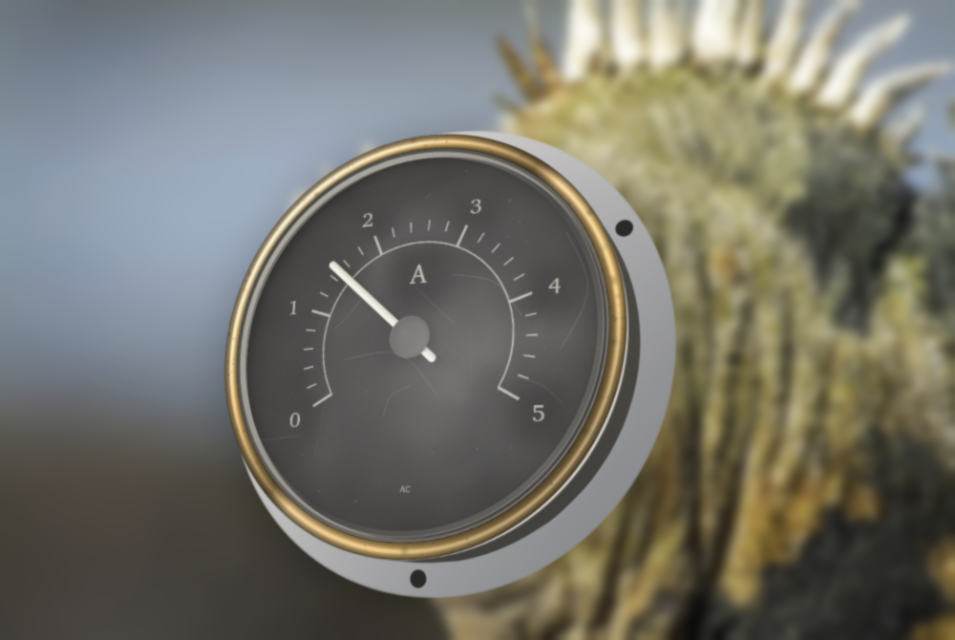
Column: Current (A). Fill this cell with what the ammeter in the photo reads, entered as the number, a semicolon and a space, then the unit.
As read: 1.5; A
